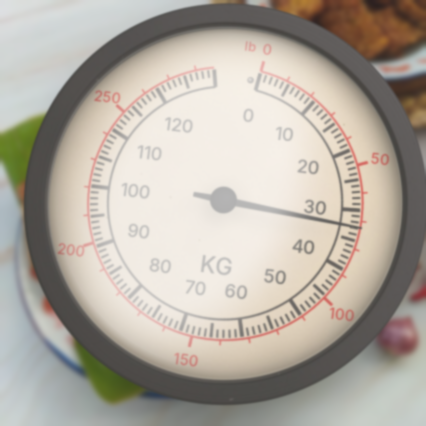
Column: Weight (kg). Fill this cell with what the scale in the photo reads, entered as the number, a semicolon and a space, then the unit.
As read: 33; kg
